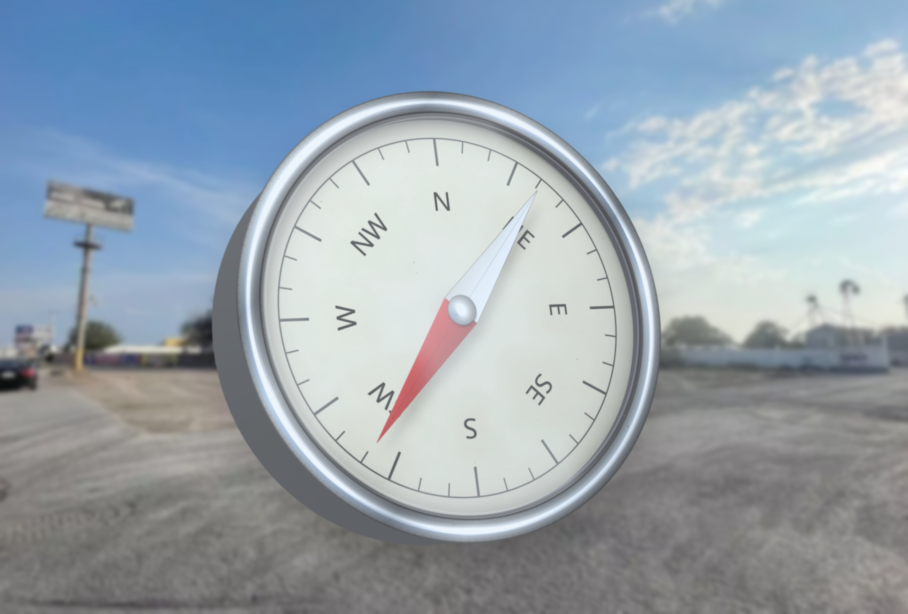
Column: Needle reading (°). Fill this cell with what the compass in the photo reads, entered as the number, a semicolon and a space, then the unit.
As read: 220; °
